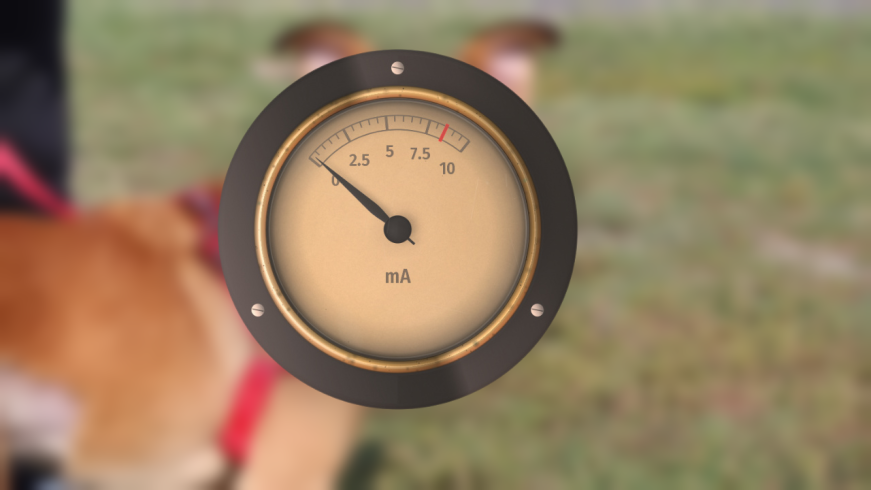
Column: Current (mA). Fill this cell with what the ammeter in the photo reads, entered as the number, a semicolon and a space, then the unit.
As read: 0.25; mA
